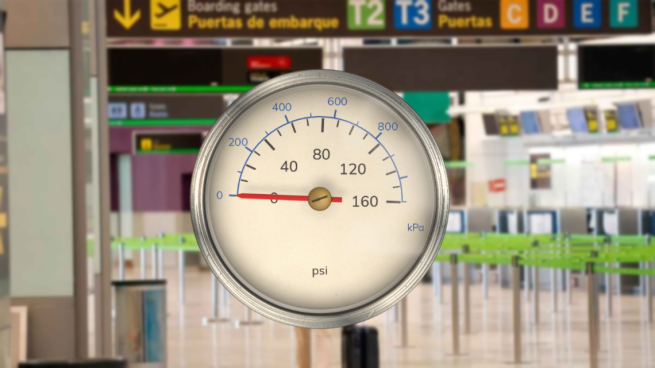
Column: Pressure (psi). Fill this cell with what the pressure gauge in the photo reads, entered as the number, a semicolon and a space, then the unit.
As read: 0; psi
